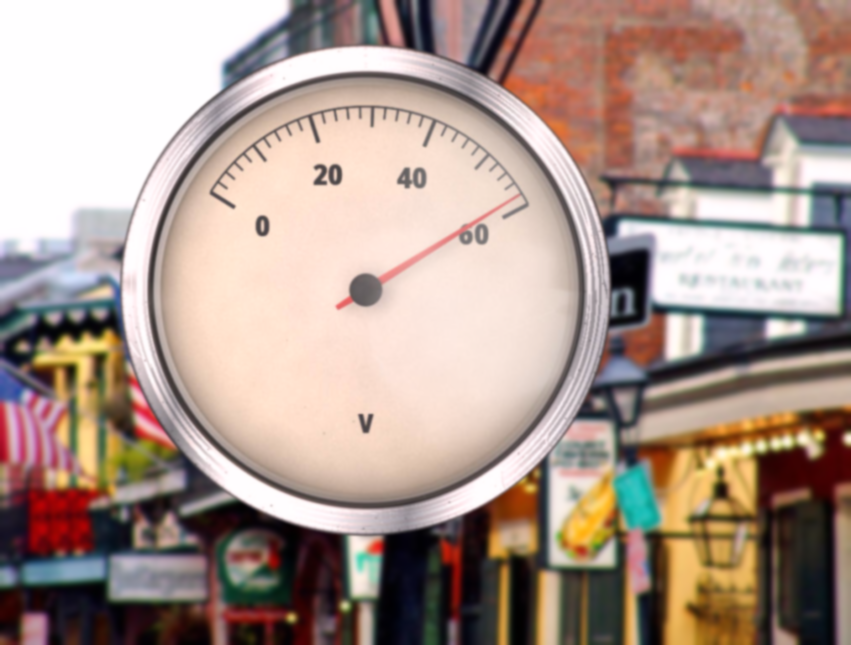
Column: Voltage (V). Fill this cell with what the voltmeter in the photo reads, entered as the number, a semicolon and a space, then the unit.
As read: 58; V
